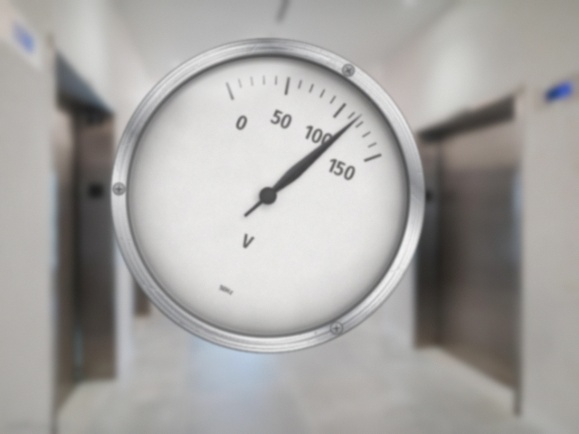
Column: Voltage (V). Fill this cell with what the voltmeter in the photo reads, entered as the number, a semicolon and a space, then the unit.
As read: 115; V
